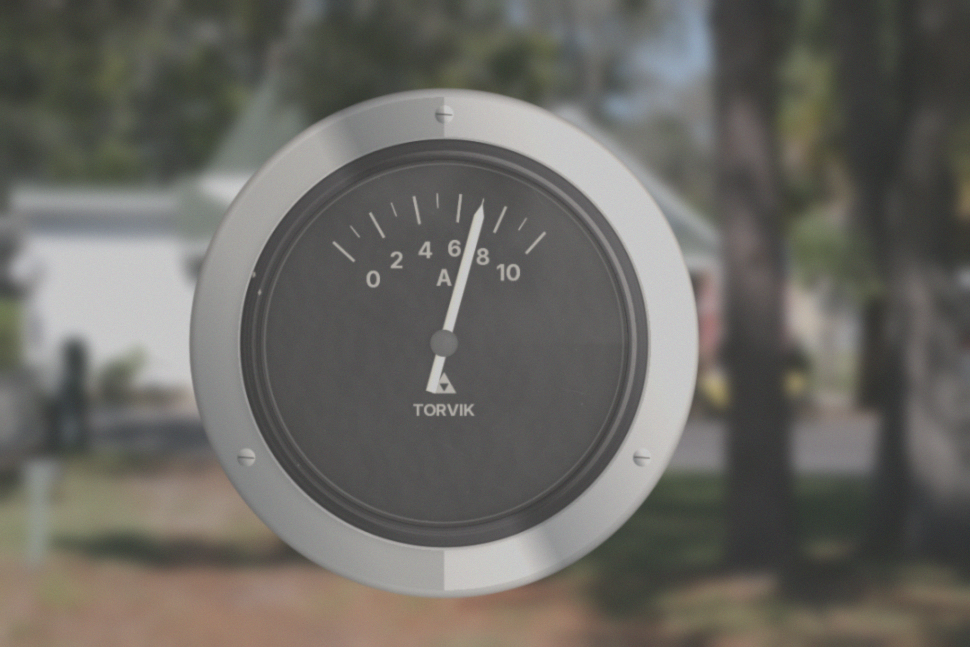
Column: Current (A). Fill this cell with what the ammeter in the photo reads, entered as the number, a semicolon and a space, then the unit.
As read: 7; A
